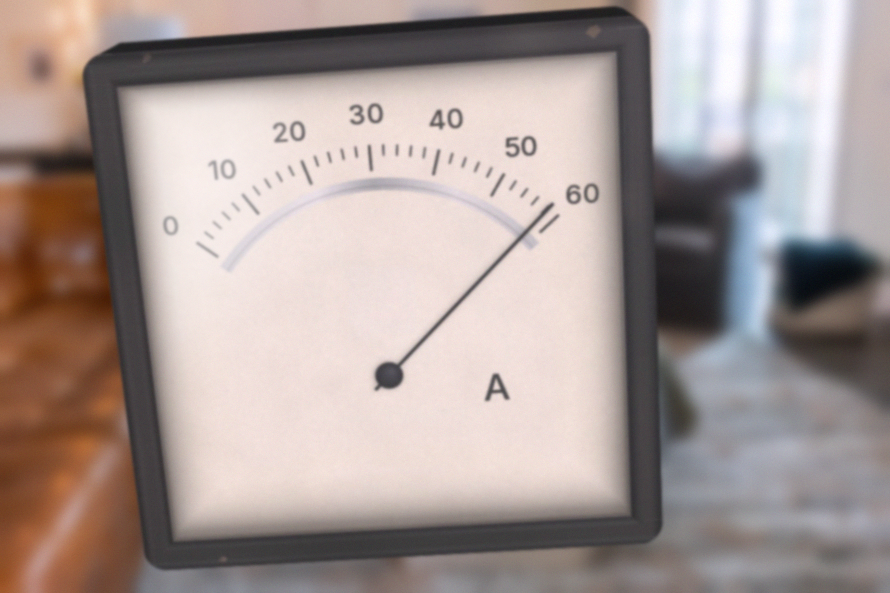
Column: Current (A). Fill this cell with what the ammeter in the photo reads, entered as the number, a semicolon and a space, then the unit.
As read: 58; A
